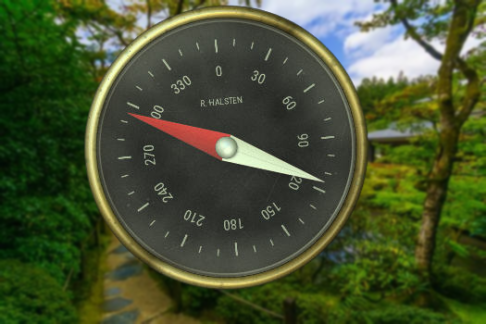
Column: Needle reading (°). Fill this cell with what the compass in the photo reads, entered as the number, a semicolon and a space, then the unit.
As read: 295; °
